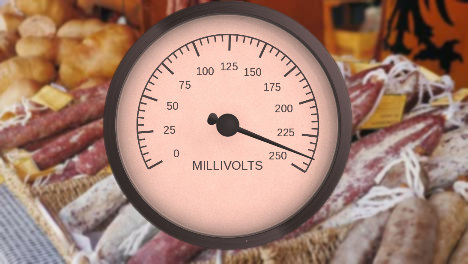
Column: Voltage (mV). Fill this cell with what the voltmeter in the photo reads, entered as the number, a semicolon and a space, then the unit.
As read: 240; mV
